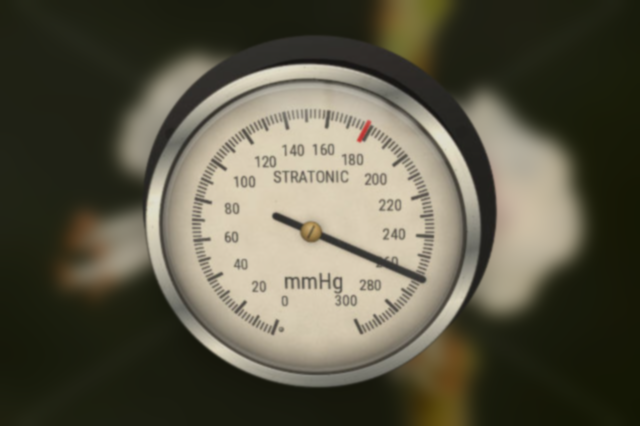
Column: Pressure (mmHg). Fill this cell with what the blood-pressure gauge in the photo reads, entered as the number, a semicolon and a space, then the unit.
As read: 260; mmHg
